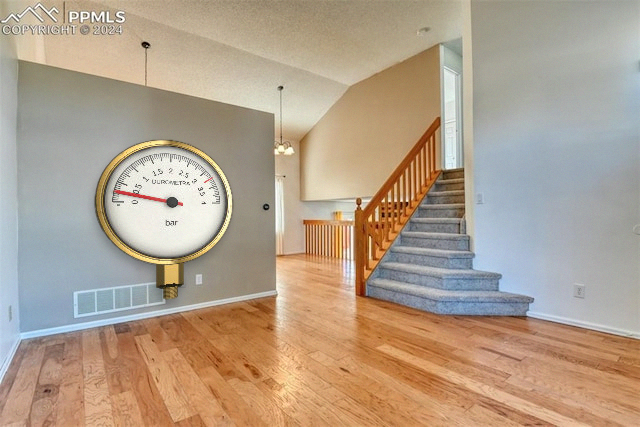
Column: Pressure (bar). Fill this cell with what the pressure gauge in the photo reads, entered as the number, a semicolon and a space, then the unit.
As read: 0.25; bar
